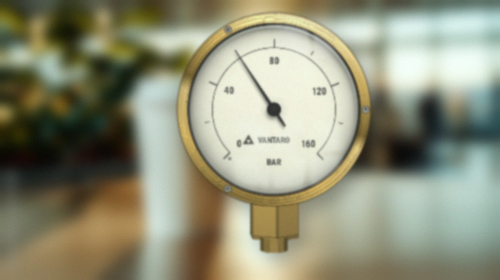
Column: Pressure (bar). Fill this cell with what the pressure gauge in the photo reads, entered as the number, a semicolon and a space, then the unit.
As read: 60; bar
